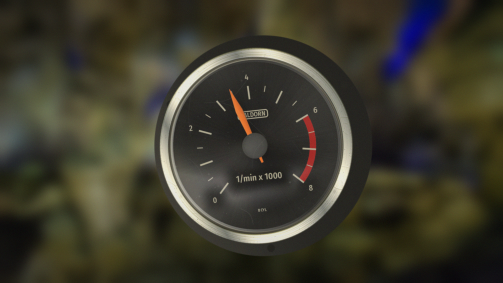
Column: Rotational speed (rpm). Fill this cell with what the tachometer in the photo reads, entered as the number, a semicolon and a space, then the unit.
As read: 3500; rpm
